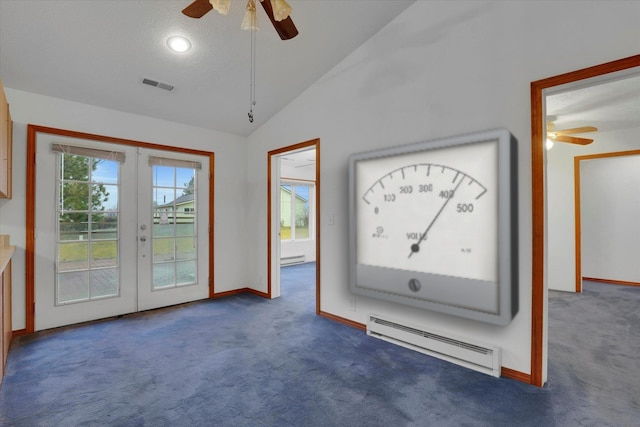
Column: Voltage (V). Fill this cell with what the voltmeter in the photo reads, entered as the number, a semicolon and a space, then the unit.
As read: 425; V
